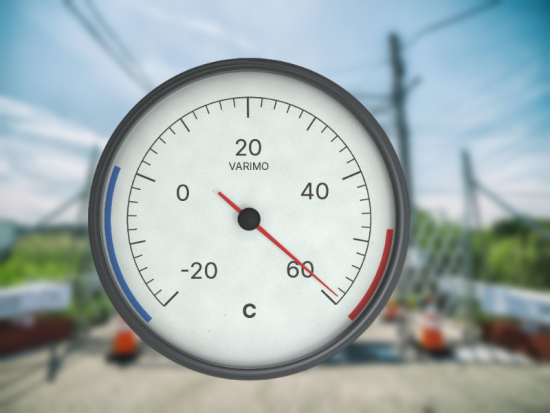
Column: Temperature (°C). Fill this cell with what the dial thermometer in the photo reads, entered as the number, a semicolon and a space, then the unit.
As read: 59; °C
